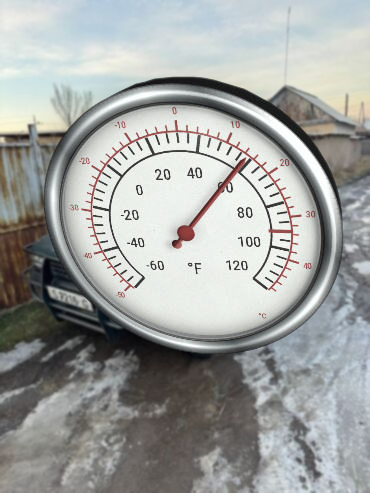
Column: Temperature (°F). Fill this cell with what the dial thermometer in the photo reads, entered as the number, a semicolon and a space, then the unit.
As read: 58; °F
